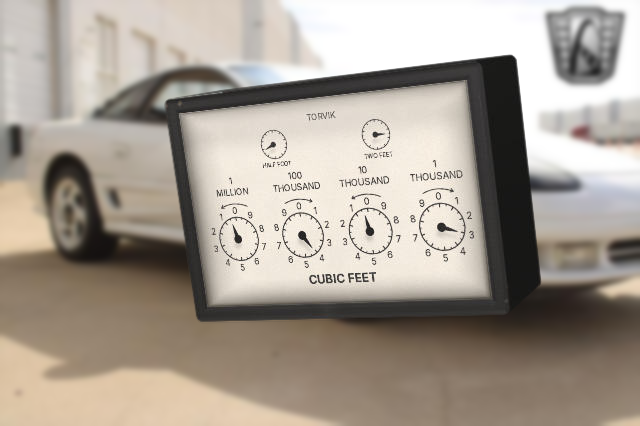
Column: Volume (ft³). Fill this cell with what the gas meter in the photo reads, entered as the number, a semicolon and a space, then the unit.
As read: 40300; ft³
